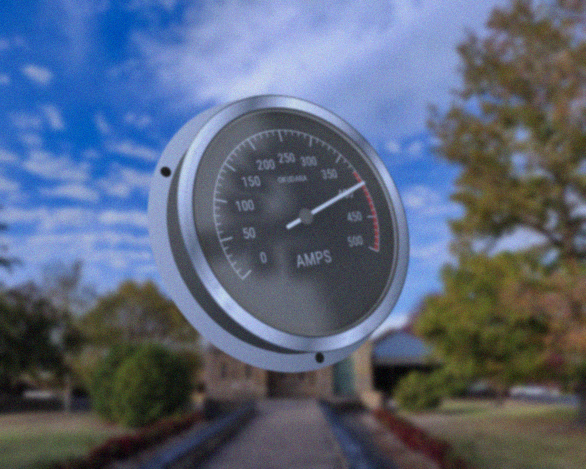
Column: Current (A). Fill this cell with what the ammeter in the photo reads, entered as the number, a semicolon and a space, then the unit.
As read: 400; A
